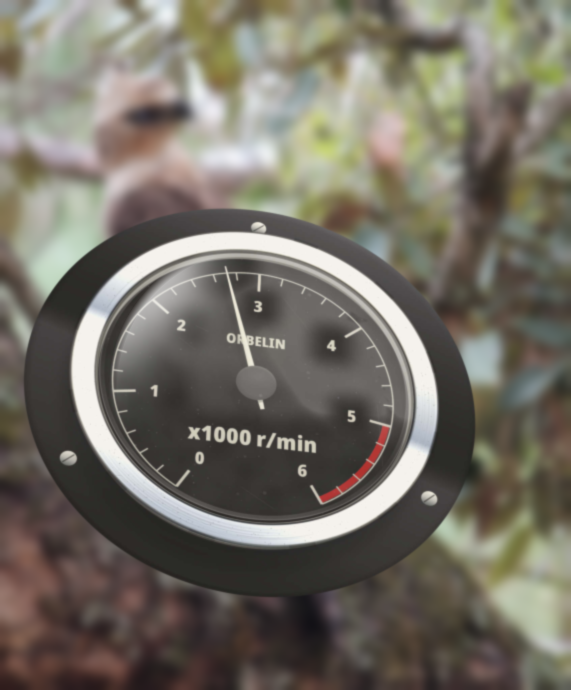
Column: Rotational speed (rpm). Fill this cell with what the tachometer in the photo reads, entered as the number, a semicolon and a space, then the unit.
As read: 2700; rpm
